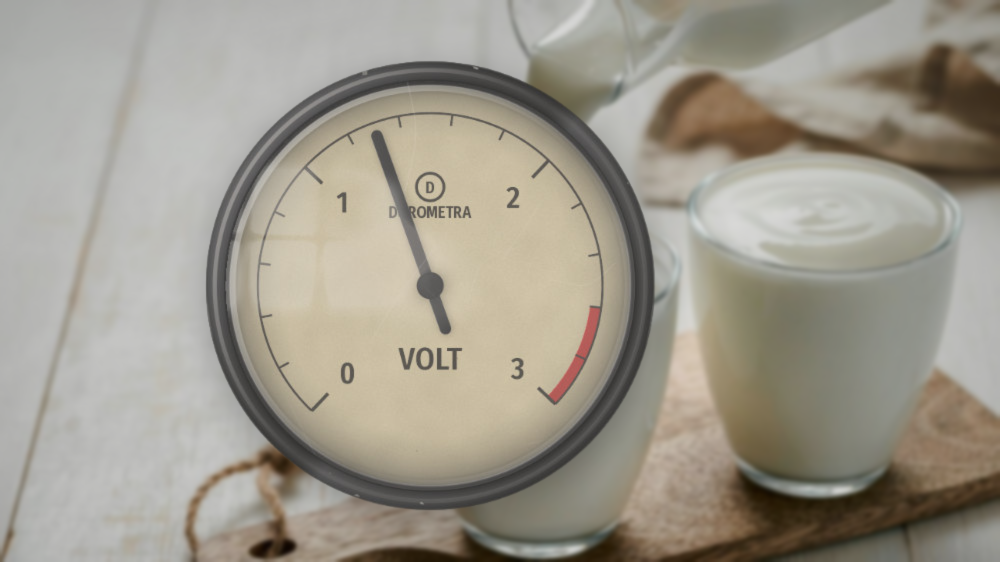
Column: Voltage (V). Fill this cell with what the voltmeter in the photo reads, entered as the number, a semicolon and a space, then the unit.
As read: 1.3; V
